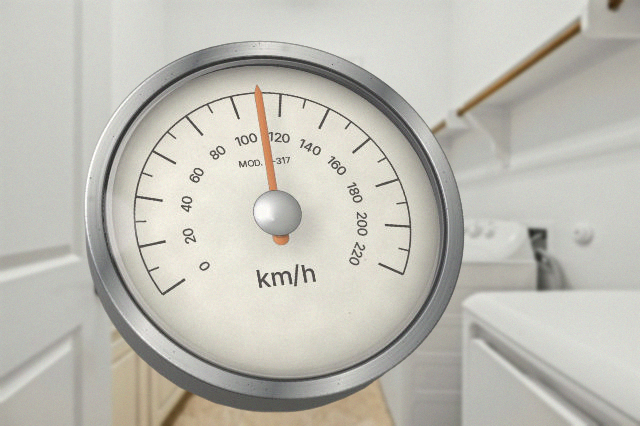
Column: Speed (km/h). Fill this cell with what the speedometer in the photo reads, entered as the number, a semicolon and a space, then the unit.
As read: 110; km/h
